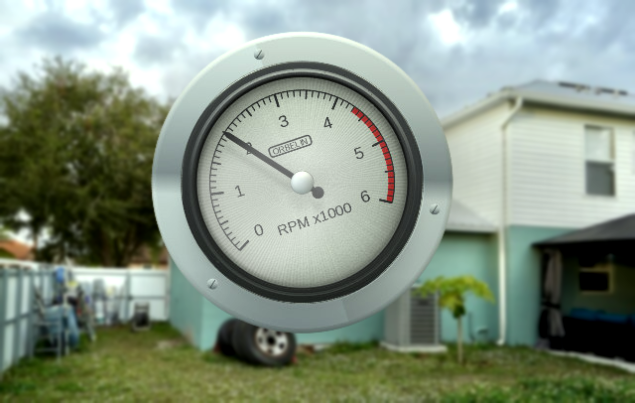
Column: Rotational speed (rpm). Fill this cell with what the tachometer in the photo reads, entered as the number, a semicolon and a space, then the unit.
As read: 2000; rpm
